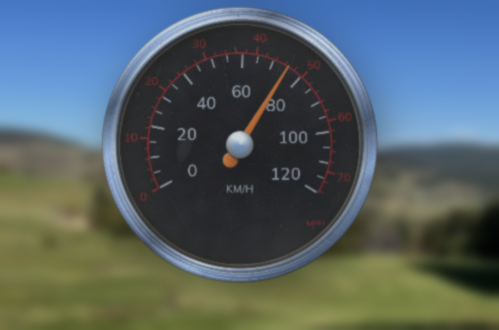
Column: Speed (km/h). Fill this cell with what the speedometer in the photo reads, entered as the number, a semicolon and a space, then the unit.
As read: 75; km/h
